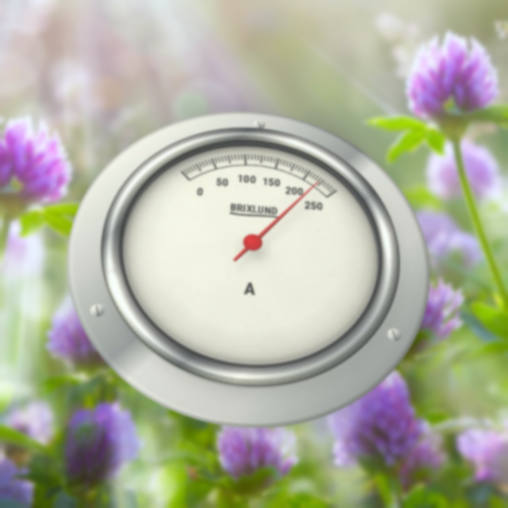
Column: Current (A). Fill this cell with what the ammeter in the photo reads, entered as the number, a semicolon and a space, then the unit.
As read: 225; A
